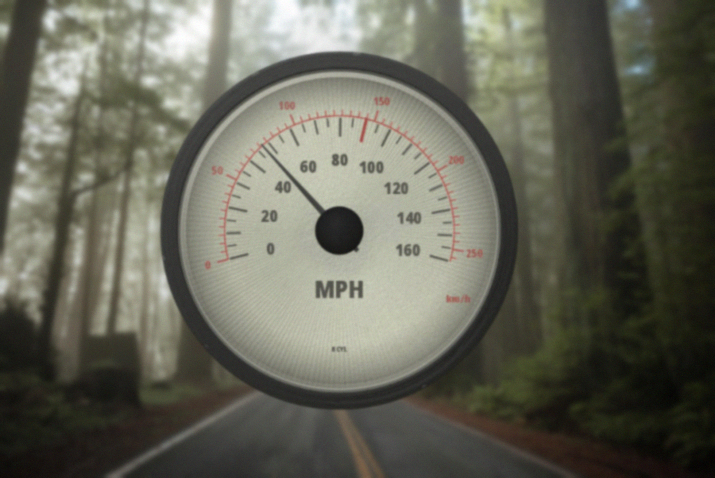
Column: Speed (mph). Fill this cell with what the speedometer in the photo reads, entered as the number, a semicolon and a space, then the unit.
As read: 47.5; mph
